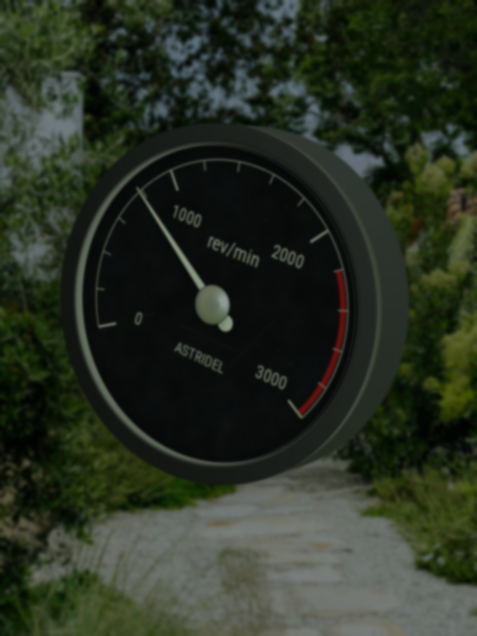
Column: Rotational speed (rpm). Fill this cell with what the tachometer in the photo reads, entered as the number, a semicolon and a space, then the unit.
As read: 800; rpm
